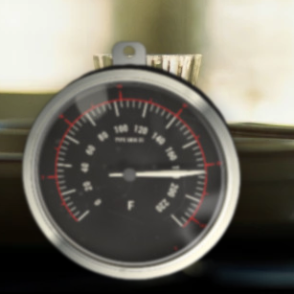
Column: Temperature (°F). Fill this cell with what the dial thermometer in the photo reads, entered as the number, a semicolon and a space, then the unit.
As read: 180; °F
